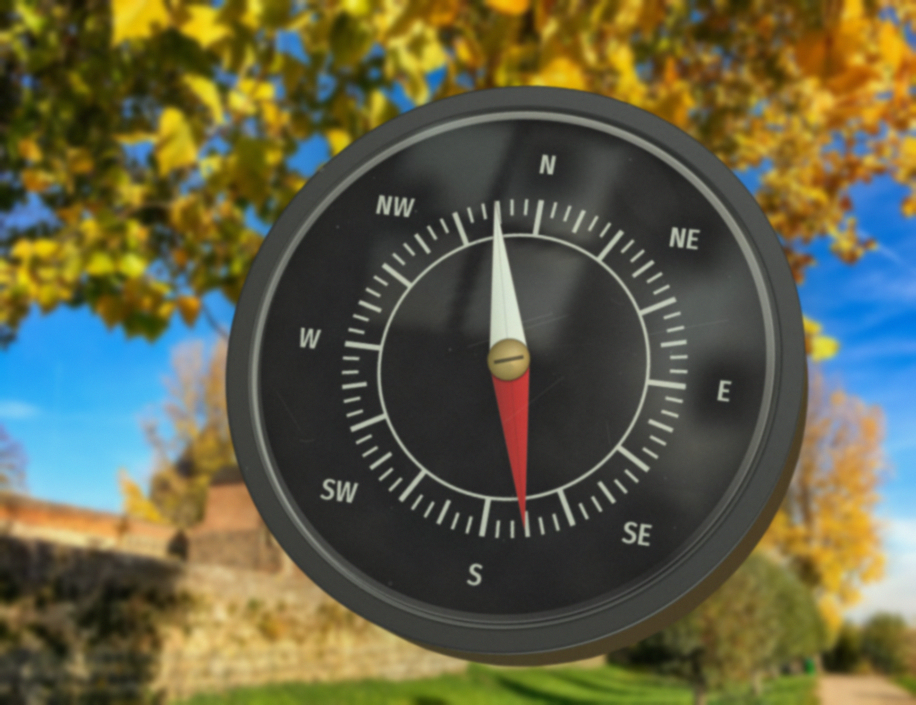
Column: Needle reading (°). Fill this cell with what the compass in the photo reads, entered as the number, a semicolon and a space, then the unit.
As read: 165; °
